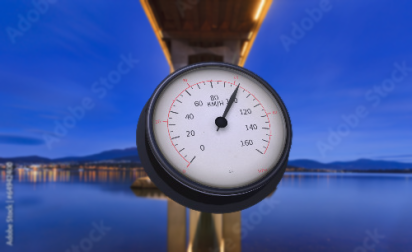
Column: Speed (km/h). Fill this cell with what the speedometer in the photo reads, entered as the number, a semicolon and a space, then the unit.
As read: 100; km/h
